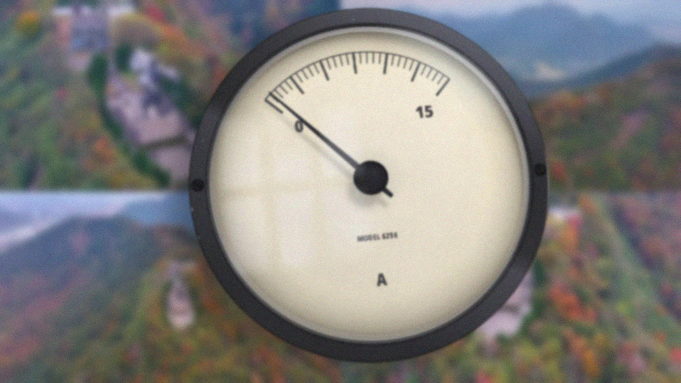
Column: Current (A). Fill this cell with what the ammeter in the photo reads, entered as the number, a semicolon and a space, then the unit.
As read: 0.5; A
